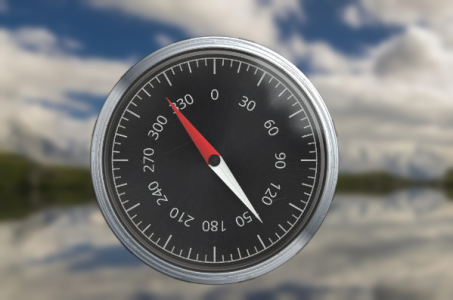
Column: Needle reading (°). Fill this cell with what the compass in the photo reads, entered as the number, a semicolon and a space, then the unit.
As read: 322.5; °
